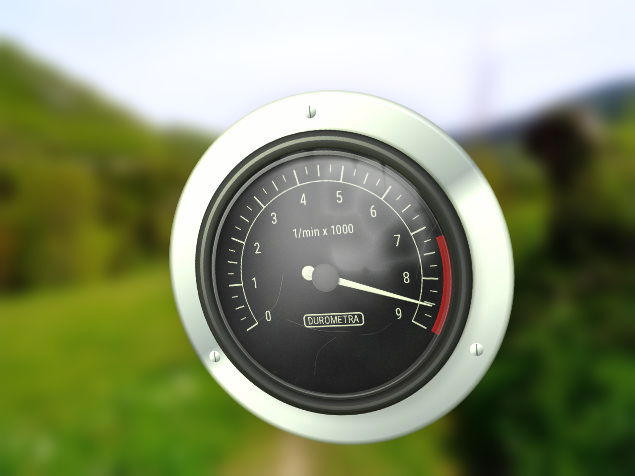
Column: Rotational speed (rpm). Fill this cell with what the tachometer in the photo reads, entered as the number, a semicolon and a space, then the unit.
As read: 8500; rpm
